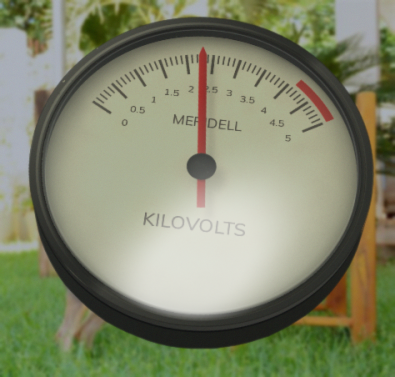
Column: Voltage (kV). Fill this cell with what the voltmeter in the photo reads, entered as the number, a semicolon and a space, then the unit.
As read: 2.3; kV
